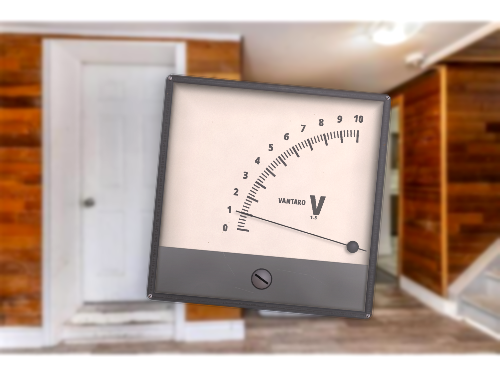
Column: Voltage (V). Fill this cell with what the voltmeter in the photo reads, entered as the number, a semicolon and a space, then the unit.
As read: 1; V
